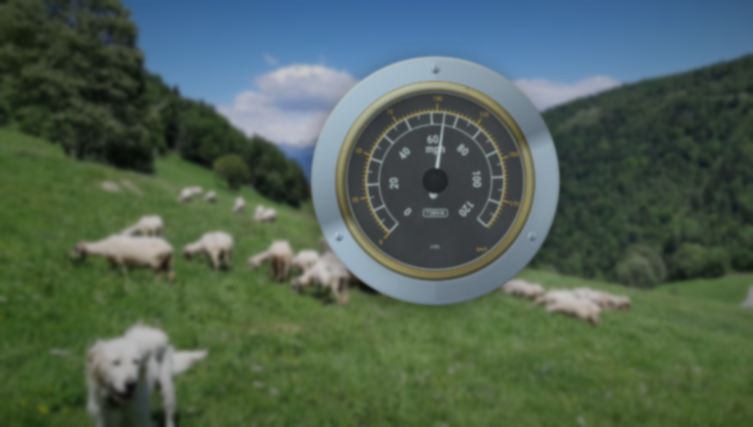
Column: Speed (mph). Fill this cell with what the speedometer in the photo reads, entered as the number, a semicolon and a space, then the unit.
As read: 65; mph
